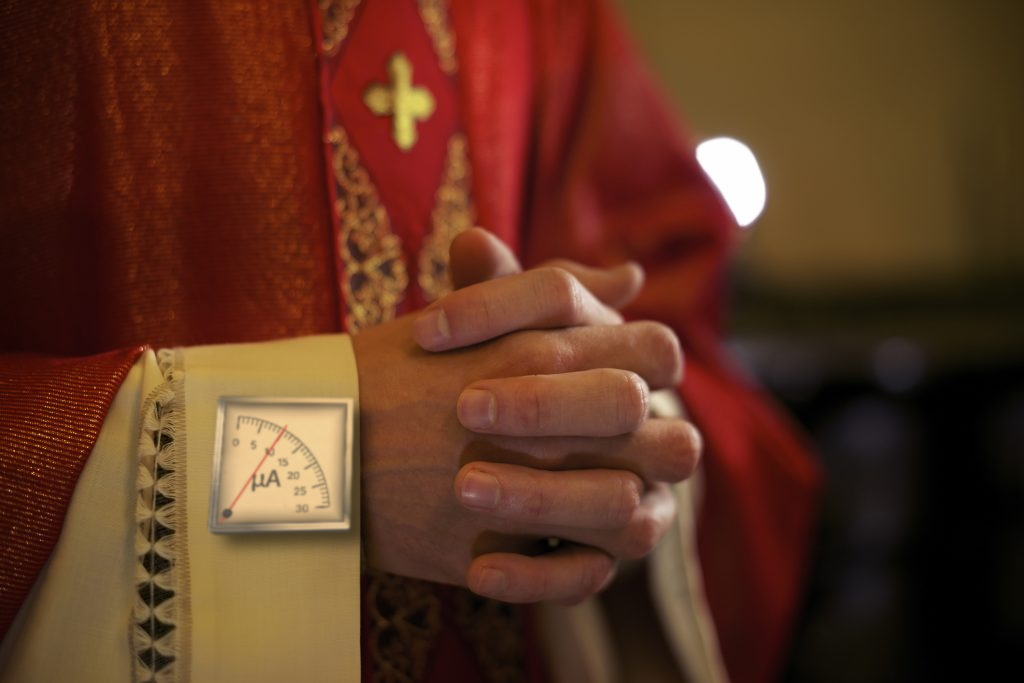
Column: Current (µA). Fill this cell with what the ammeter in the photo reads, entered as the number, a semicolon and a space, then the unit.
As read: 10; µA
